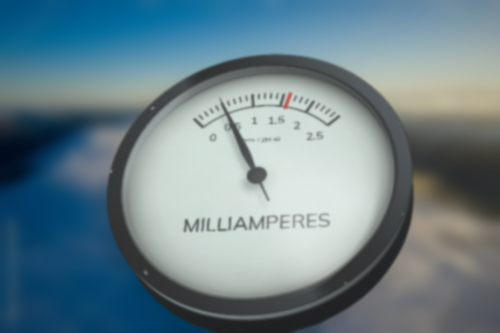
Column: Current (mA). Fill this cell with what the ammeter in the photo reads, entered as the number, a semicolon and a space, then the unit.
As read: 0.5; mA
